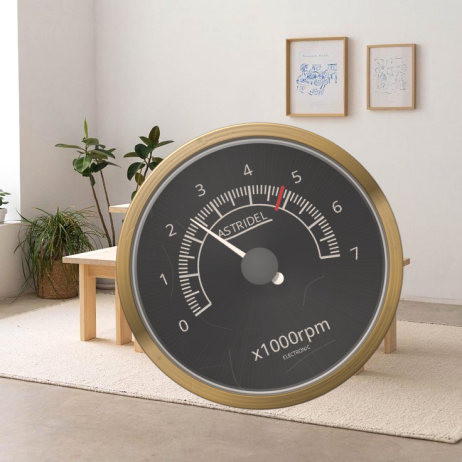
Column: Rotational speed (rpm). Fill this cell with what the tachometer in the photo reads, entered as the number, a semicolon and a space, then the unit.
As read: 2400; rpm
